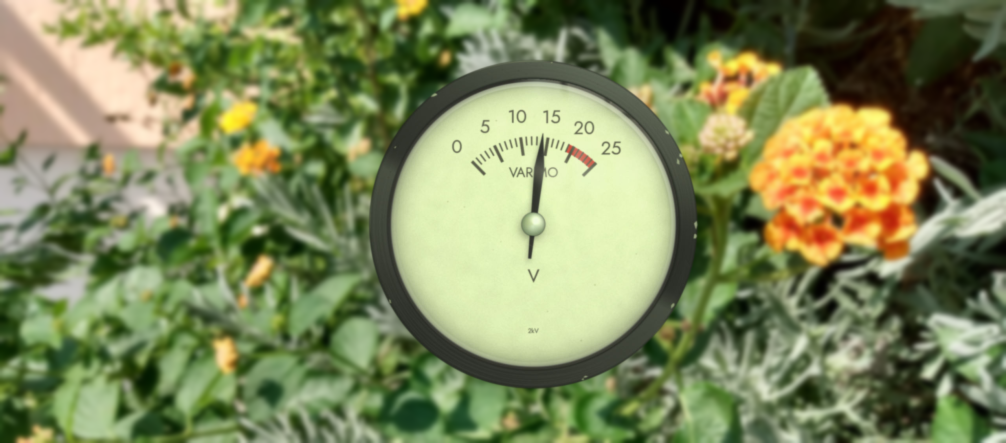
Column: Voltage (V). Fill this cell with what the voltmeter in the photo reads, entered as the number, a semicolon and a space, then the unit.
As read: 14; V
